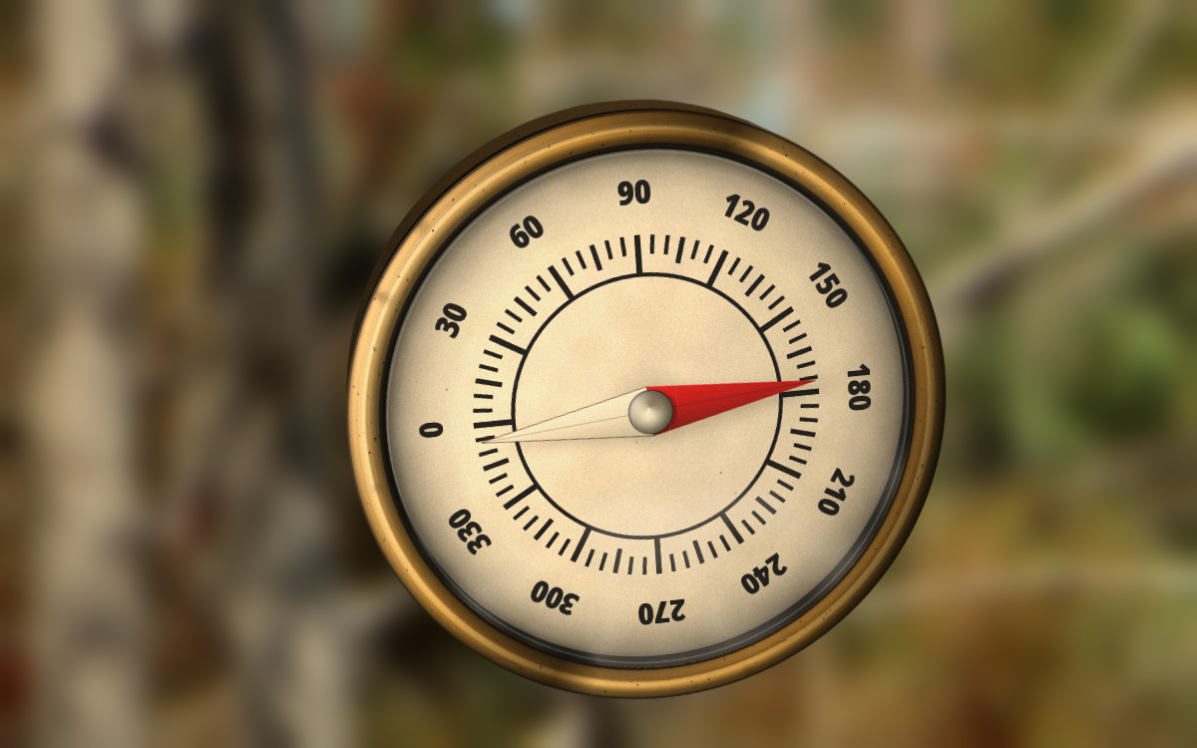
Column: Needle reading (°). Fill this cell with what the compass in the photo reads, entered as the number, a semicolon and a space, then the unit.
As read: 175; °
